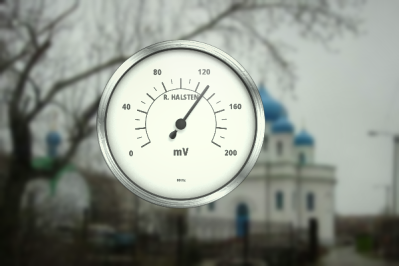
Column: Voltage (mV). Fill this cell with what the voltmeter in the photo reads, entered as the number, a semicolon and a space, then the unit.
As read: 130; mV
